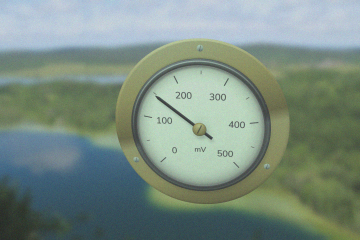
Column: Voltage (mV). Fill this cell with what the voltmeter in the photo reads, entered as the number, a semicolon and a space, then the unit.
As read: 150; mV
